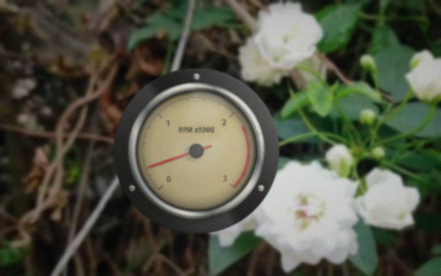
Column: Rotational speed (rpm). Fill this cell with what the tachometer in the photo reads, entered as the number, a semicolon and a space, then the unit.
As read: 300; rpm
